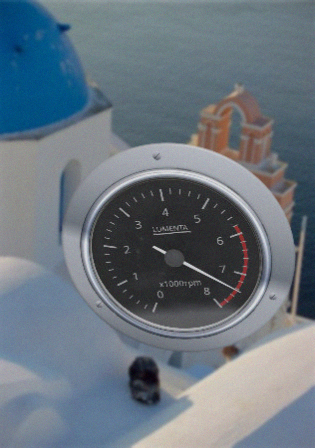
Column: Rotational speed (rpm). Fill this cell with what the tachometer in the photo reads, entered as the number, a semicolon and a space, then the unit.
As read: 7400; rpm
